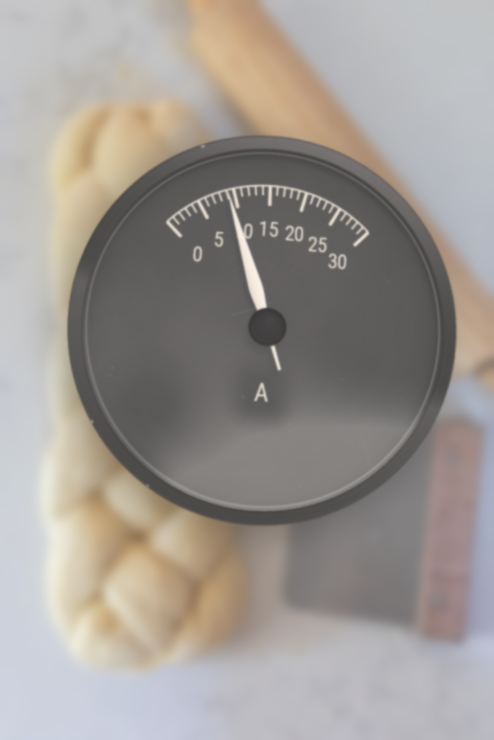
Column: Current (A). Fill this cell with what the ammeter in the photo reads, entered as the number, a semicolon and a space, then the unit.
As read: 9; A
